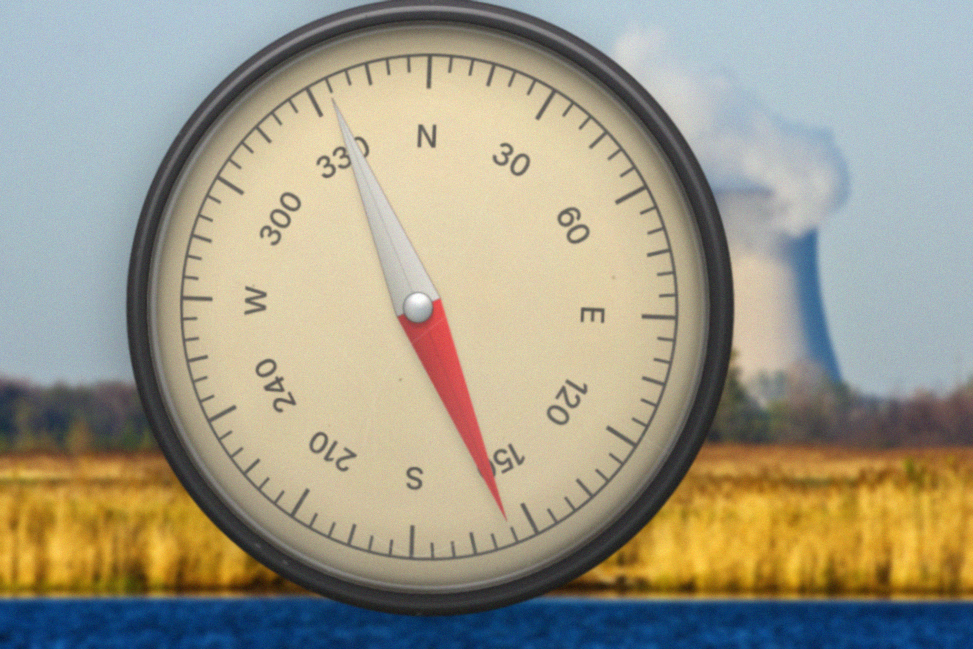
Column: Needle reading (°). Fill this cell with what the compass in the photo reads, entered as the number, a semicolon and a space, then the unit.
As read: 155; °
